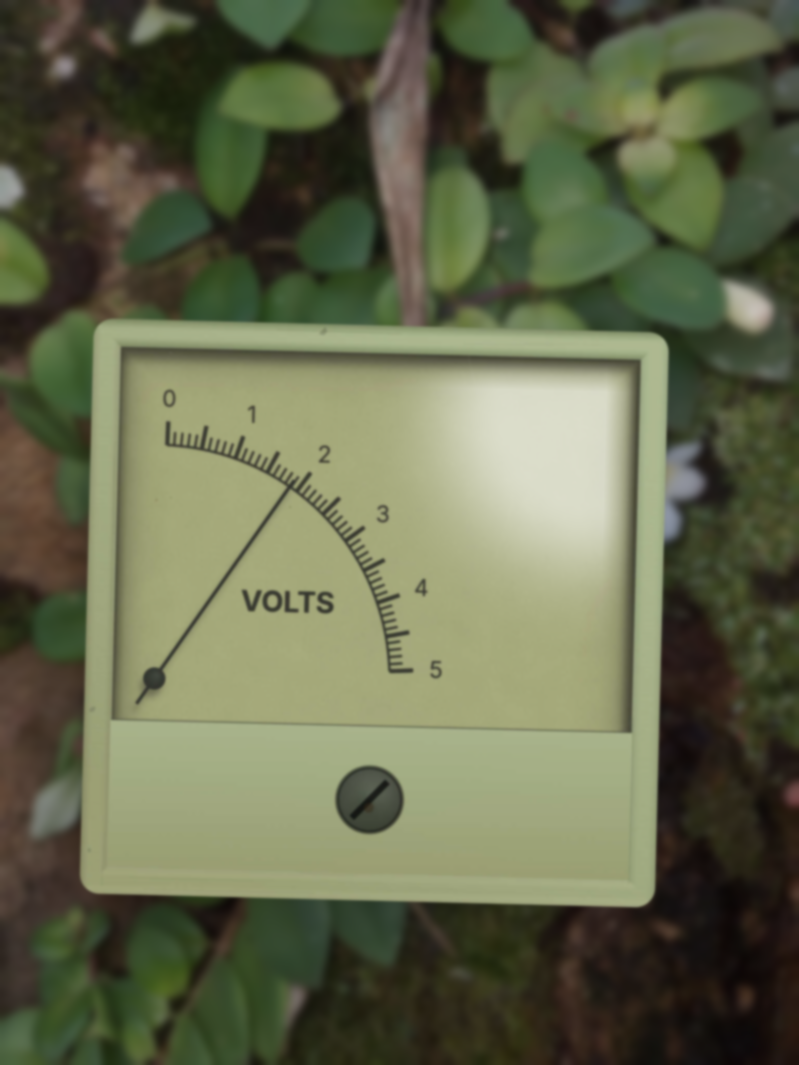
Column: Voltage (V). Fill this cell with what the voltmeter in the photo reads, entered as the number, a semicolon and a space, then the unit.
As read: 1.9; V
